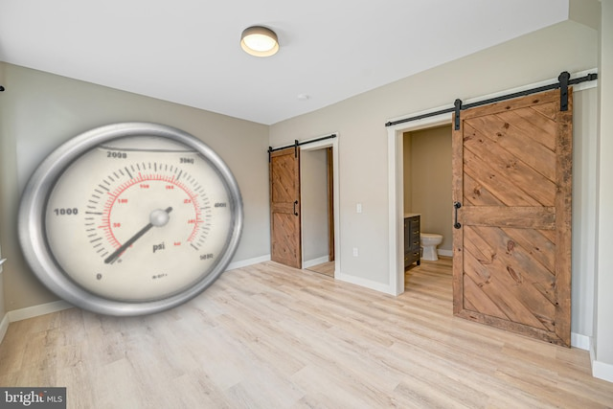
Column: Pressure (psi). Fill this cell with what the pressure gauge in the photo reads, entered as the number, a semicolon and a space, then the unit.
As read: 100; psi
